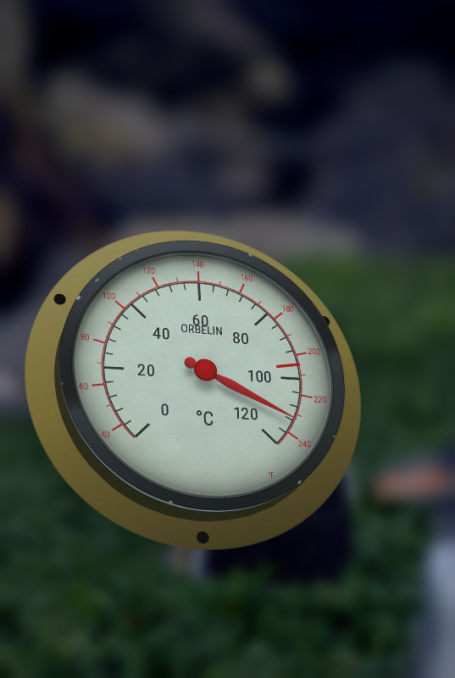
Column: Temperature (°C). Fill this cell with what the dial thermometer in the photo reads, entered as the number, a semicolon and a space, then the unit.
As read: 112; °C
